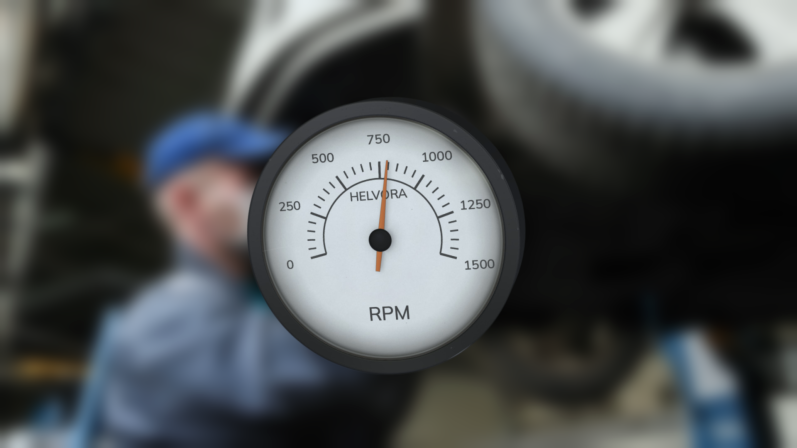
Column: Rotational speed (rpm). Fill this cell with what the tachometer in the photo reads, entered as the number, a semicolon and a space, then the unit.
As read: 800; rpm
